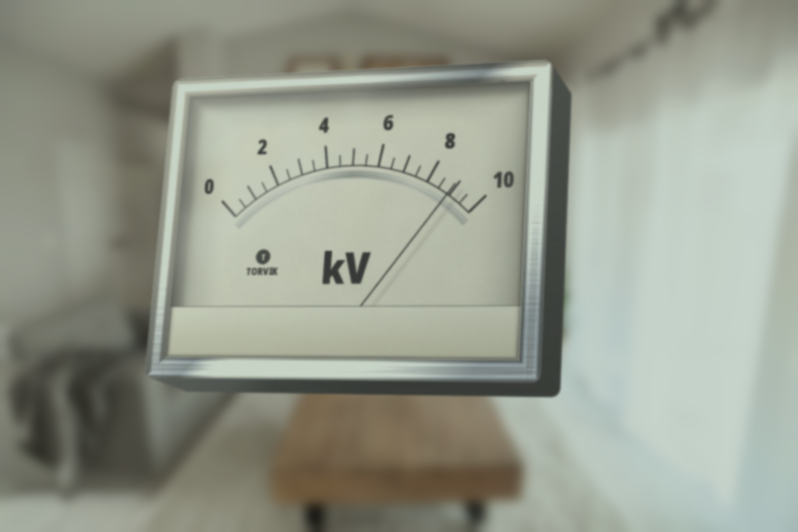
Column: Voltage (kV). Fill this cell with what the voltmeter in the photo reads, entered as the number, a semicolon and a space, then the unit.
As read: 9; kV
